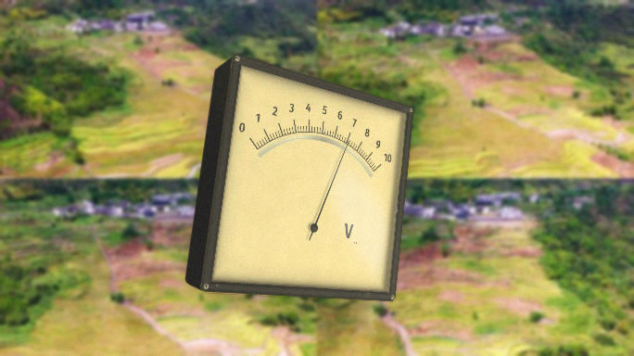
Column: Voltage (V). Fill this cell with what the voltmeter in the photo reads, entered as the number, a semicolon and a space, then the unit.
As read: 7; V
